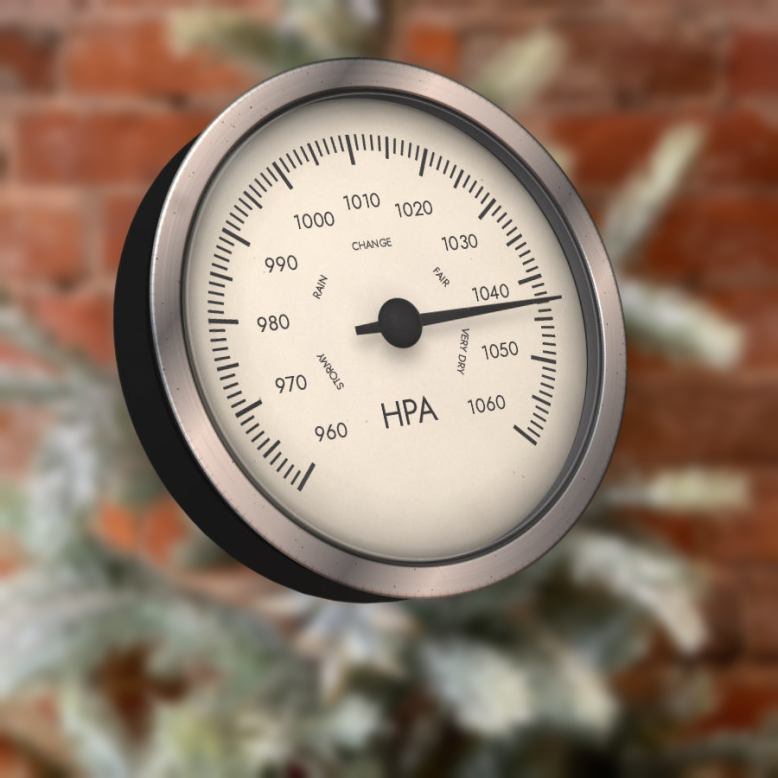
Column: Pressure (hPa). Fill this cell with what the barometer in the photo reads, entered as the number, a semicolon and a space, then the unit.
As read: 1043; hPa
